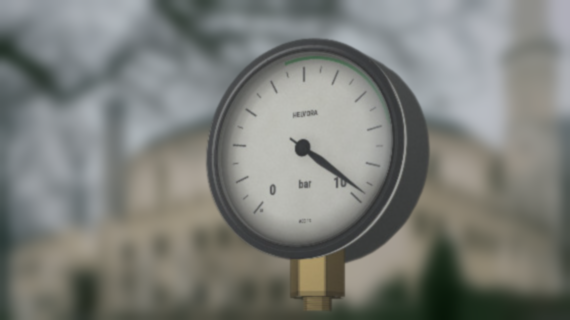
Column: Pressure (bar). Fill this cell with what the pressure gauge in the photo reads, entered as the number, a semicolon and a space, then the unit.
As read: 9.75; bar
